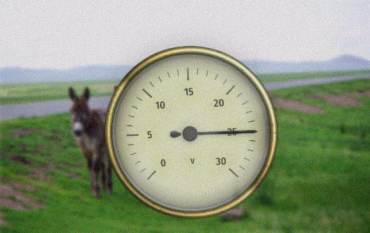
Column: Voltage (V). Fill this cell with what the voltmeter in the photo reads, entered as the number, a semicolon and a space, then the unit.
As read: 25; V
